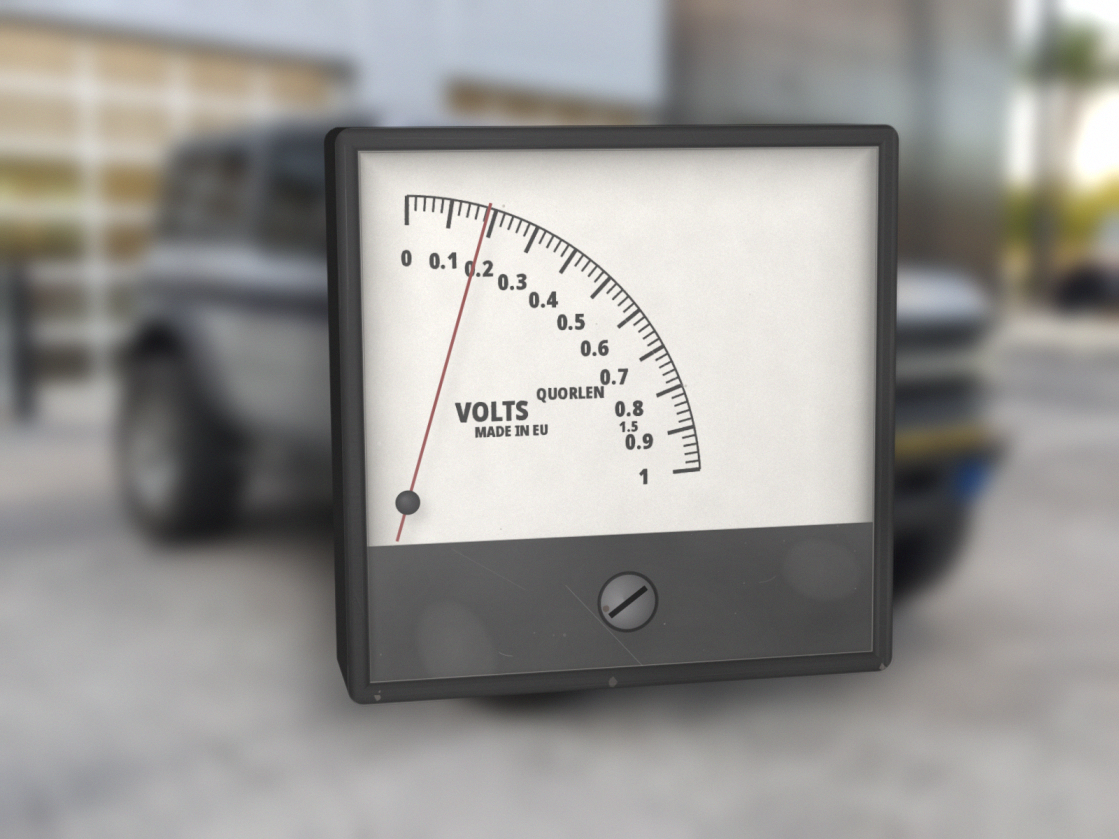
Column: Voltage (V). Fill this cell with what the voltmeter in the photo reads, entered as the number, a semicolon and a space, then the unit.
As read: 0.18; V
